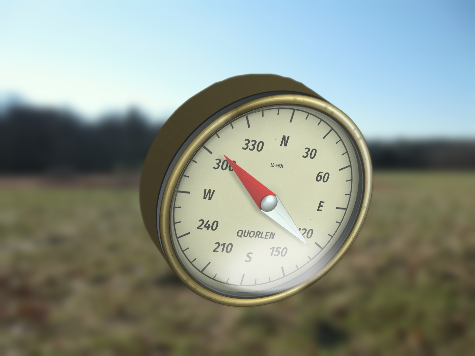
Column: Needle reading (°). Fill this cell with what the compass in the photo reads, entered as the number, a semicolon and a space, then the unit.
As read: 305; °
